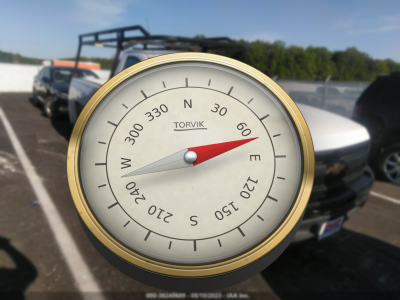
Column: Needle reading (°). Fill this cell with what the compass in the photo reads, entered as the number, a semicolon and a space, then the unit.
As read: 75; °
